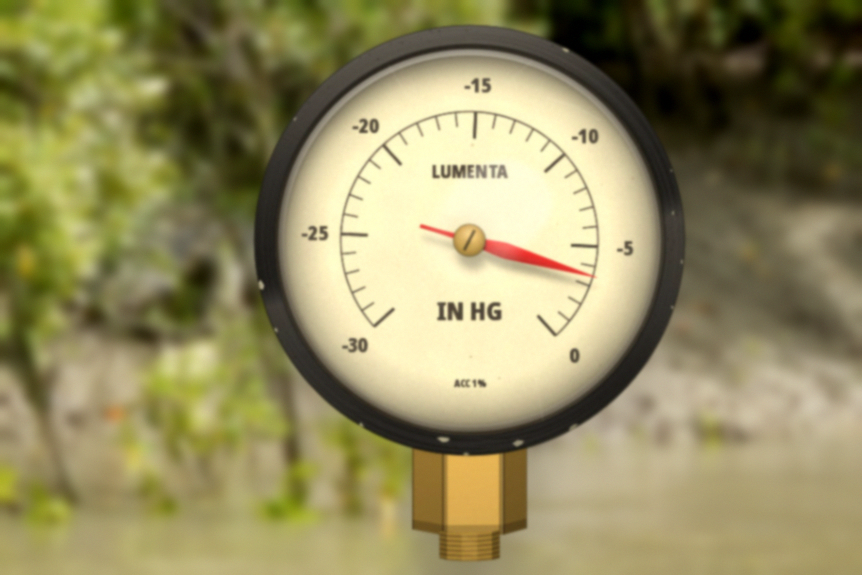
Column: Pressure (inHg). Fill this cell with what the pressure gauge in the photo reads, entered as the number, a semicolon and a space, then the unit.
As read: -3.5; inHg
